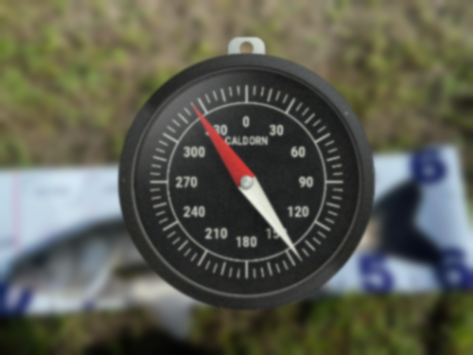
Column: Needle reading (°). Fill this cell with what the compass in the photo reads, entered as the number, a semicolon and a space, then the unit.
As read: 325; °
